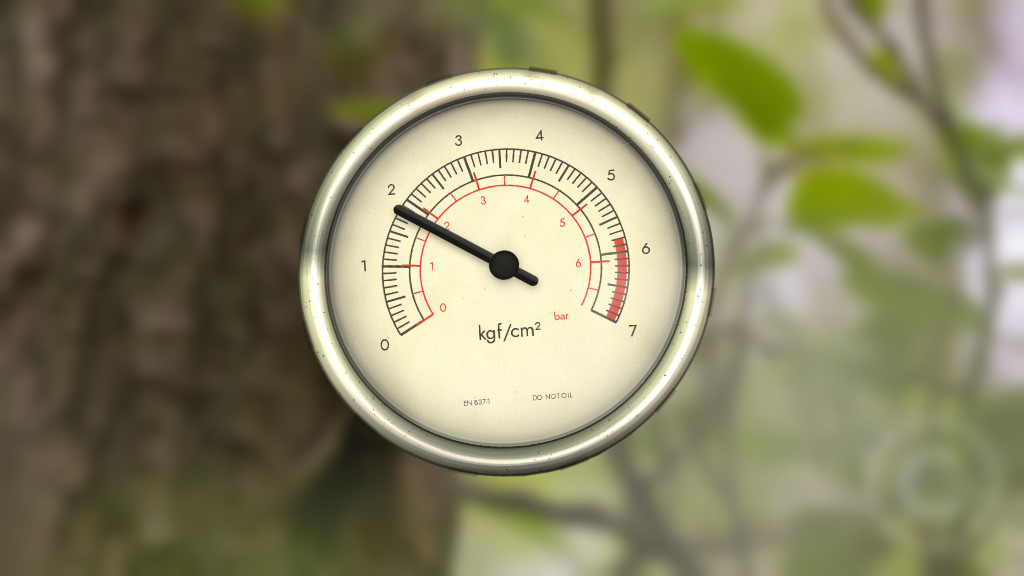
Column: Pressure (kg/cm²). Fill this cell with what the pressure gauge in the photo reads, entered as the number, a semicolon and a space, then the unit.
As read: 1.8; kg/cm²
